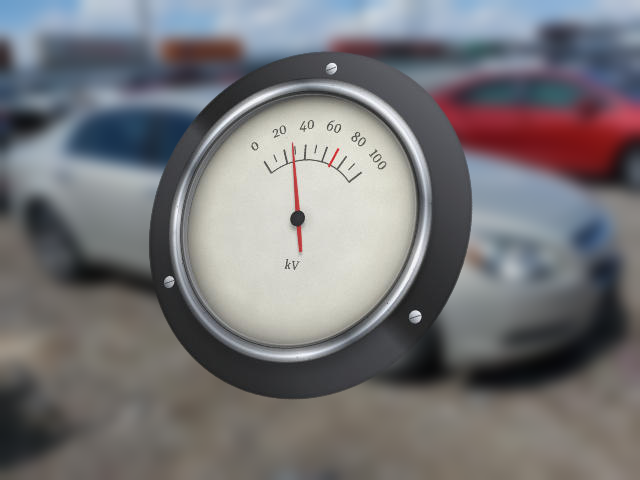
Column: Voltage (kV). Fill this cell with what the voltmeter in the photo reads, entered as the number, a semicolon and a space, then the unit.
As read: 30; kV
